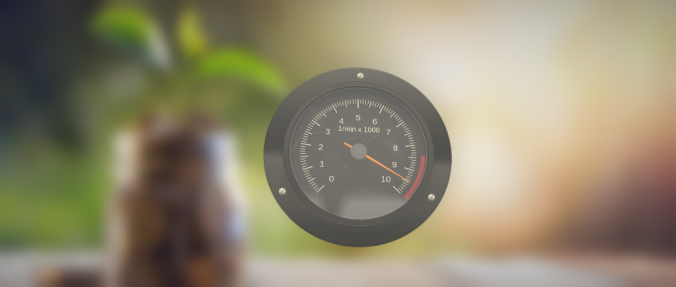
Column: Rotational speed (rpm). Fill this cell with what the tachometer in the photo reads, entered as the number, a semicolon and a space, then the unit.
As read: 9500; rpm
